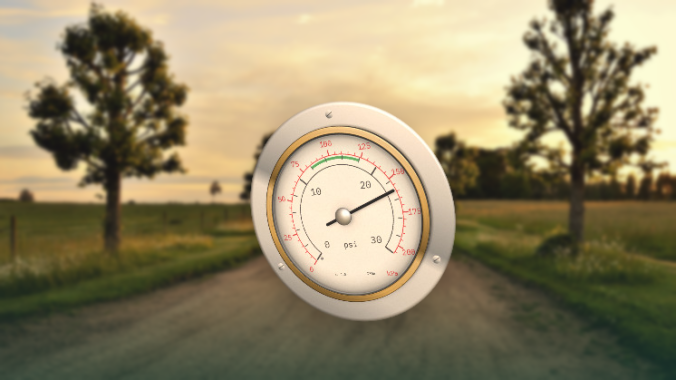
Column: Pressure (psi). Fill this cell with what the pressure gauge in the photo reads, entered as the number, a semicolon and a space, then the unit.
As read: 23; psi
